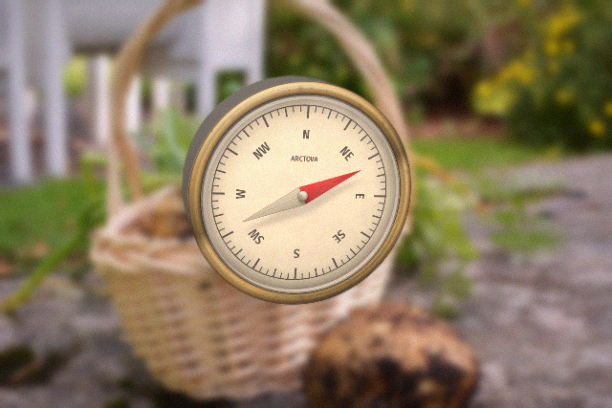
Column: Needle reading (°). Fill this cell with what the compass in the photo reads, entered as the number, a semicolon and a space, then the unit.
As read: 65; °
